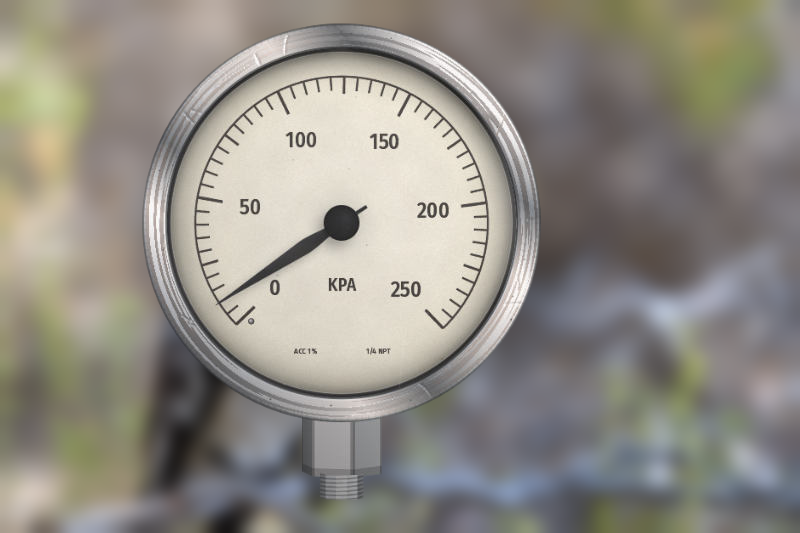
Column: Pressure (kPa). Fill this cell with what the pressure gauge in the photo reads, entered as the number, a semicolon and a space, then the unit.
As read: 10; kPa
